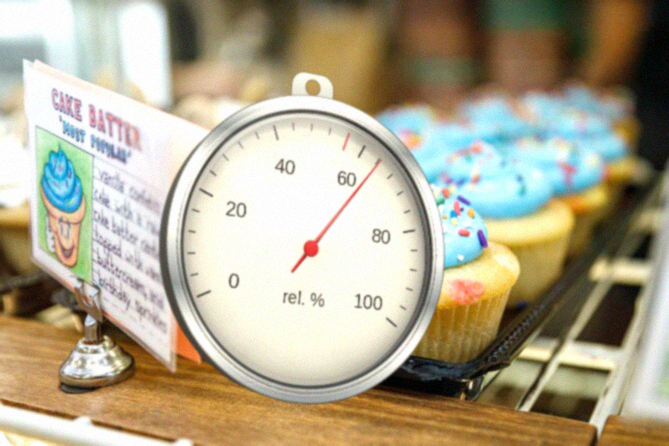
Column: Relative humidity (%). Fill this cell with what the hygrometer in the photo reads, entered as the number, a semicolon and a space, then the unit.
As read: 64; %
